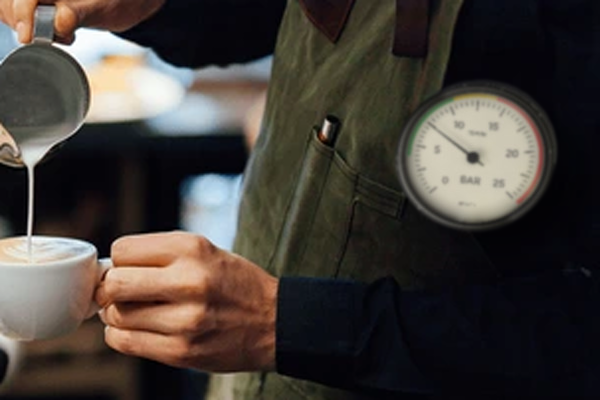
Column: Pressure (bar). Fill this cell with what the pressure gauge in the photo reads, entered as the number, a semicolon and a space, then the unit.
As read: 7.5; bar
